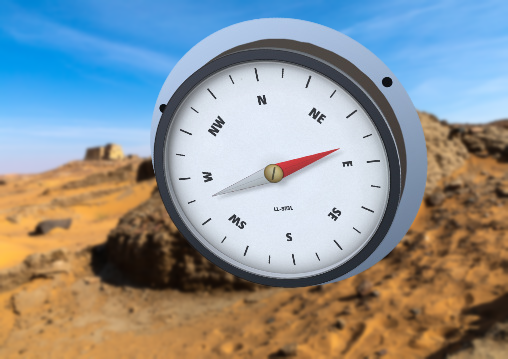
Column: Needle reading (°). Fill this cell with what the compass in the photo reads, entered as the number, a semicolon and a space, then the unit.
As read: 75; °
